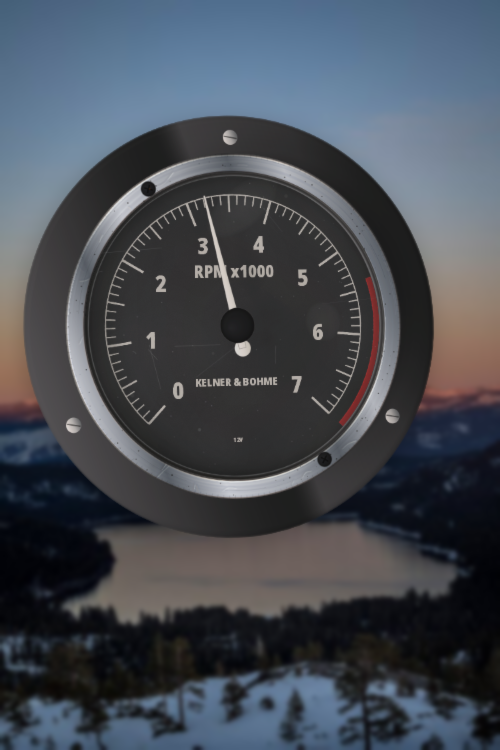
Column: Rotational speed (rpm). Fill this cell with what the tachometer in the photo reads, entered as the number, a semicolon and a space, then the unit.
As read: 3200; rpm
